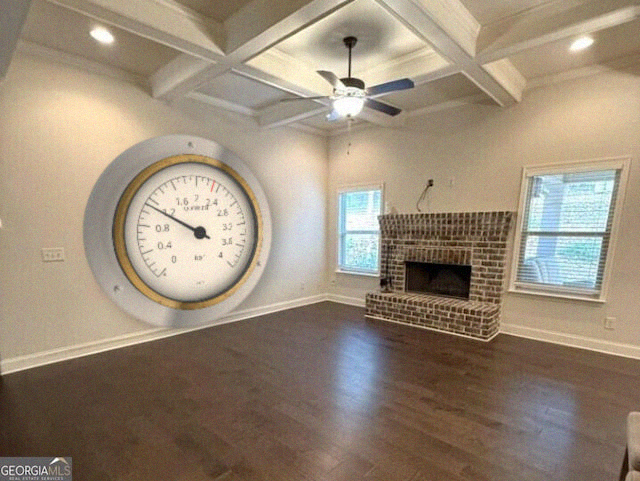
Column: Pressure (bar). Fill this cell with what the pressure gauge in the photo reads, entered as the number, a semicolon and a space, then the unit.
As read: 1.1; bar
